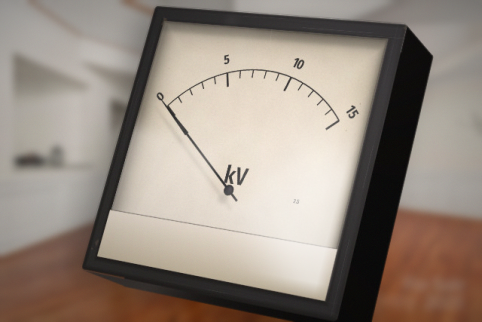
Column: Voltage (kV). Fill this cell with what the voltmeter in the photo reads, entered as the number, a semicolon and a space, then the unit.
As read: 0; kV
